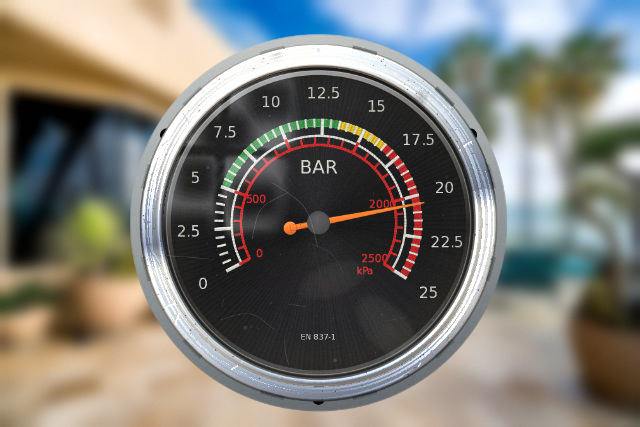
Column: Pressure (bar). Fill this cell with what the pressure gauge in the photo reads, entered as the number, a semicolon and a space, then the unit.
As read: 20.5; bar
